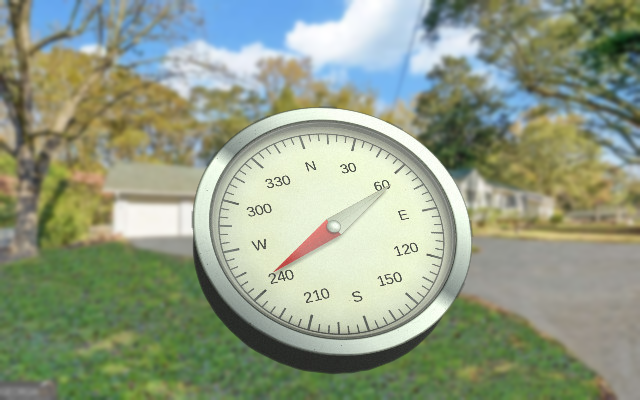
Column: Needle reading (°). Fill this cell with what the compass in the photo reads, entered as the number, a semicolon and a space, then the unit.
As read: 245; °
